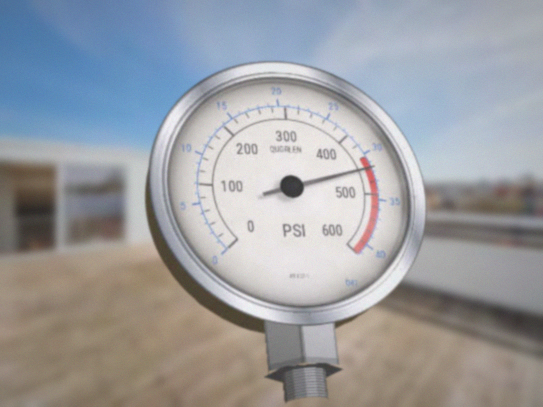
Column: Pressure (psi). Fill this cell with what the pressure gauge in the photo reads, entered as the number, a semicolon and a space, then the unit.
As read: 460; psi
